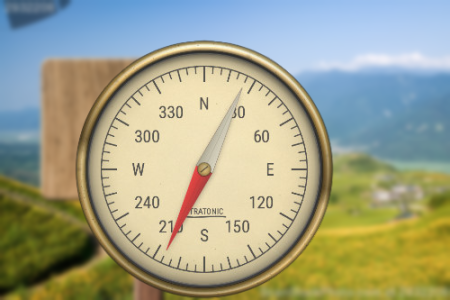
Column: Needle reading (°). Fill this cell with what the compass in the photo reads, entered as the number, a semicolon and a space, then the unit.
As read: 205; °
